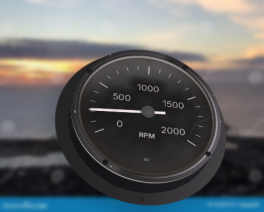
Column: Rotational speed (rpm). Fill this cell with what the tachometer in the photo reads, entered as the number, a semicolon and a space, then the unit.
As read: 200; rpm
